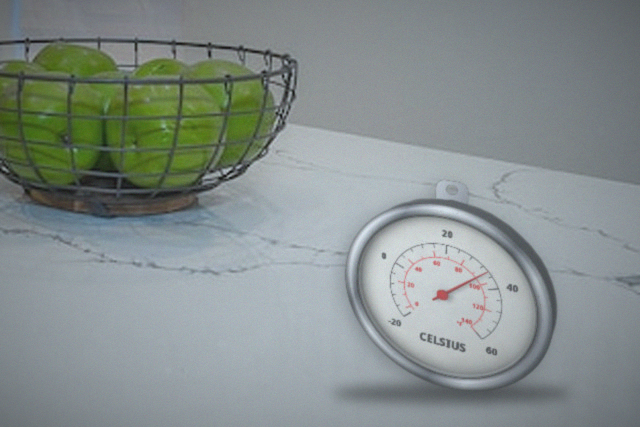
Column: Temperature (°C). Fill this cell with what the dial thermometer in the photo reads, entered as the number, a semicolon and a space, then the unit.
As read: 34; °C
